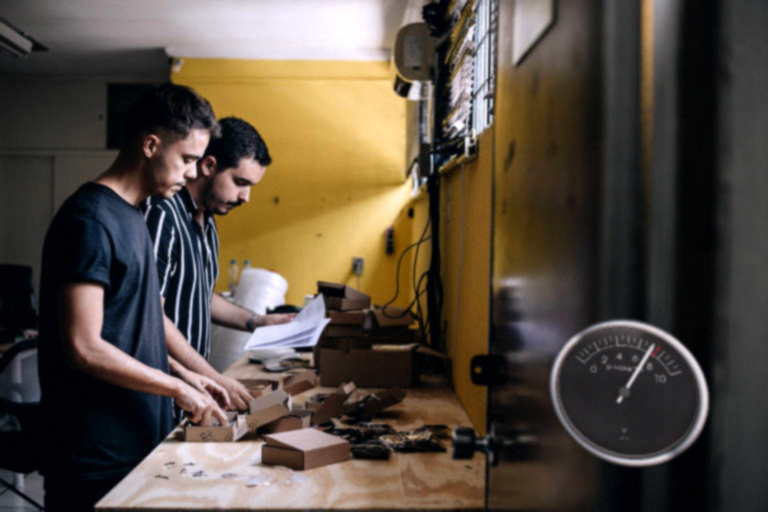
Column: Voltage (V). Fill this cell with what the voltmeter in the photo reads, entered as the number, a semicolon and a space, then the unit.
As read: 7; V
